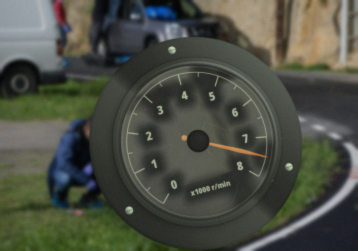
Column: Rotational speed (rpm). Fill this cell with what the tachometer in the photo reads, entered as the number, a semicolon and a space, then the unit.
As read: 7500; rpm
